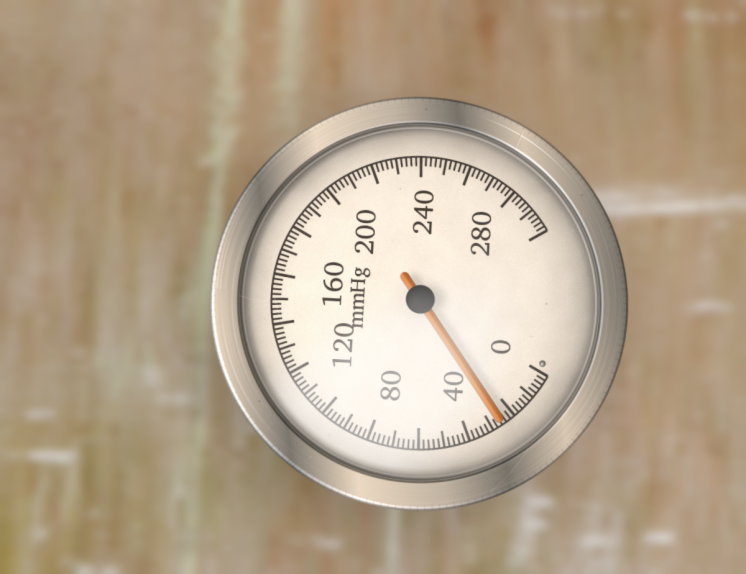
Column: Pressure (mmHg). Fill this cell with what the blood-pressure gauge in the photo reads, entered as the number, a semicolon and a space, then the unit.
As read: 26; mmHg
